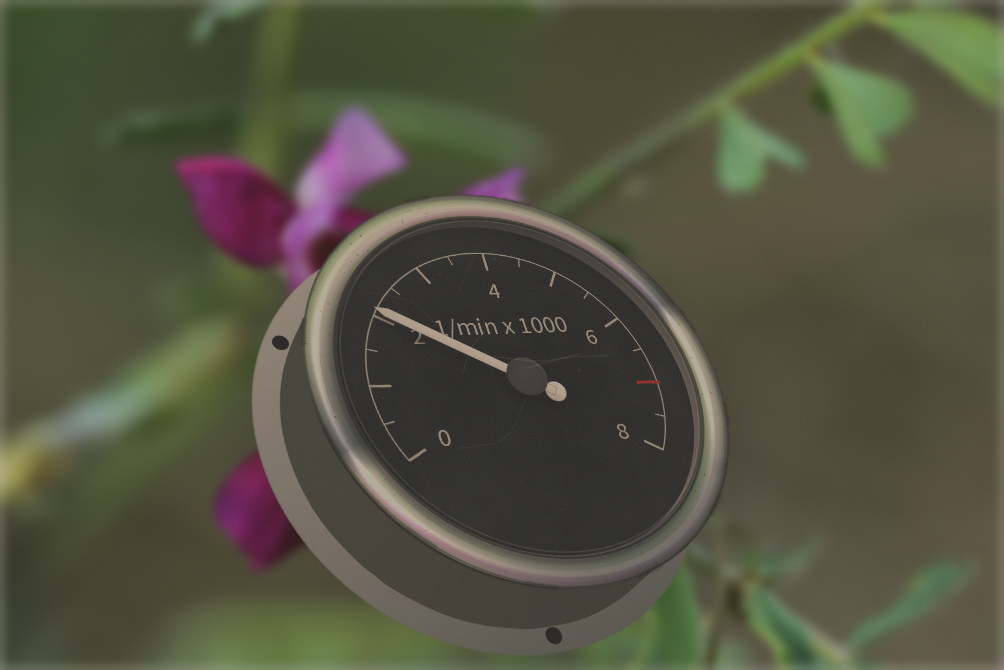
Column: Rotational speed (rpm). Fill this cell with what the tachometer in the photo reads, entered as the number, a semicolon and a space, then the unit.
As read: 2000; rpm
